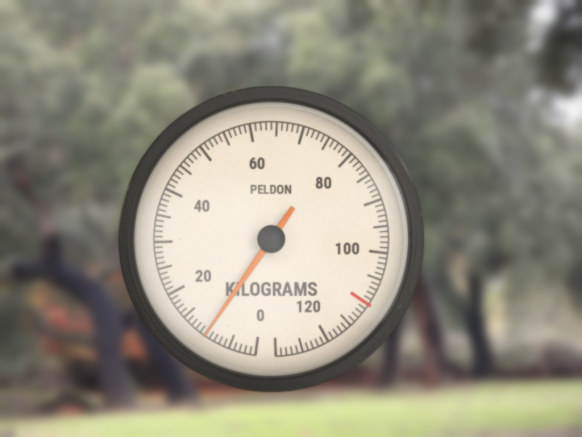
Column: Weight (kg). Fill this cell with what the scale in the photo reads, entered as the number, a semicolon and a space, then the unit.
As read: 10; kg
